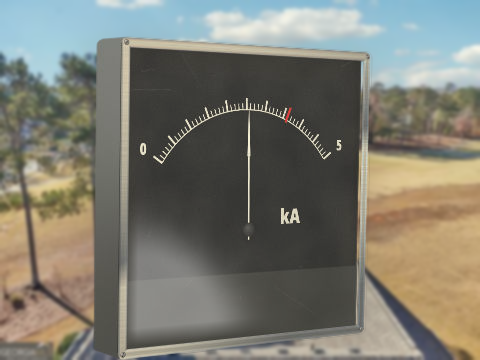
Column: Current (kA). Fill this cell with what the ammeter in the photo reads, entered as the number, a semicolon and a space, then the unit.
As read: 2.5; kA
